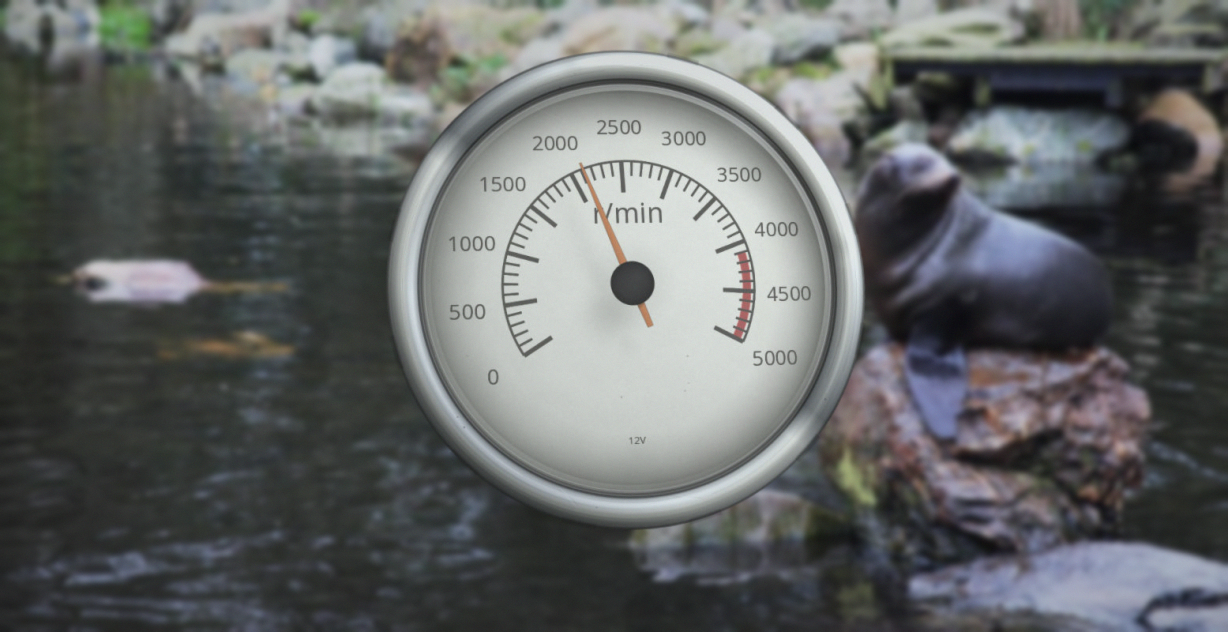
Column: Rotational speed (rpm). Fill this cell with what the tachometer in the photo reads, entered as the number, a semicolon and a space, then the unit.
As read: 2100; rpm
